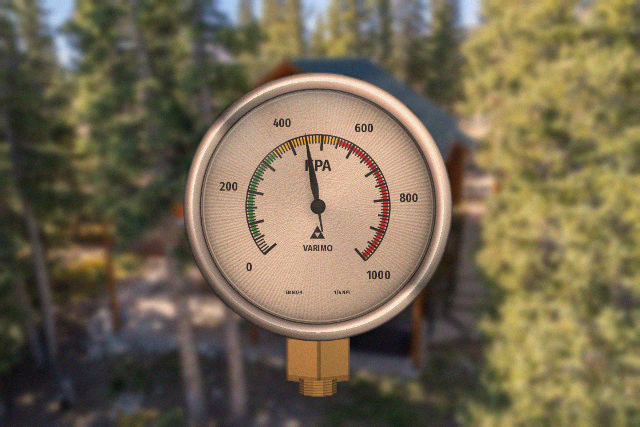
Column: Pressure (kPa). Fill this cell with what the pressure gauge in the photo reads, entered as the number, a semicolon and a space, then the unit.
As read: 450; kPa
